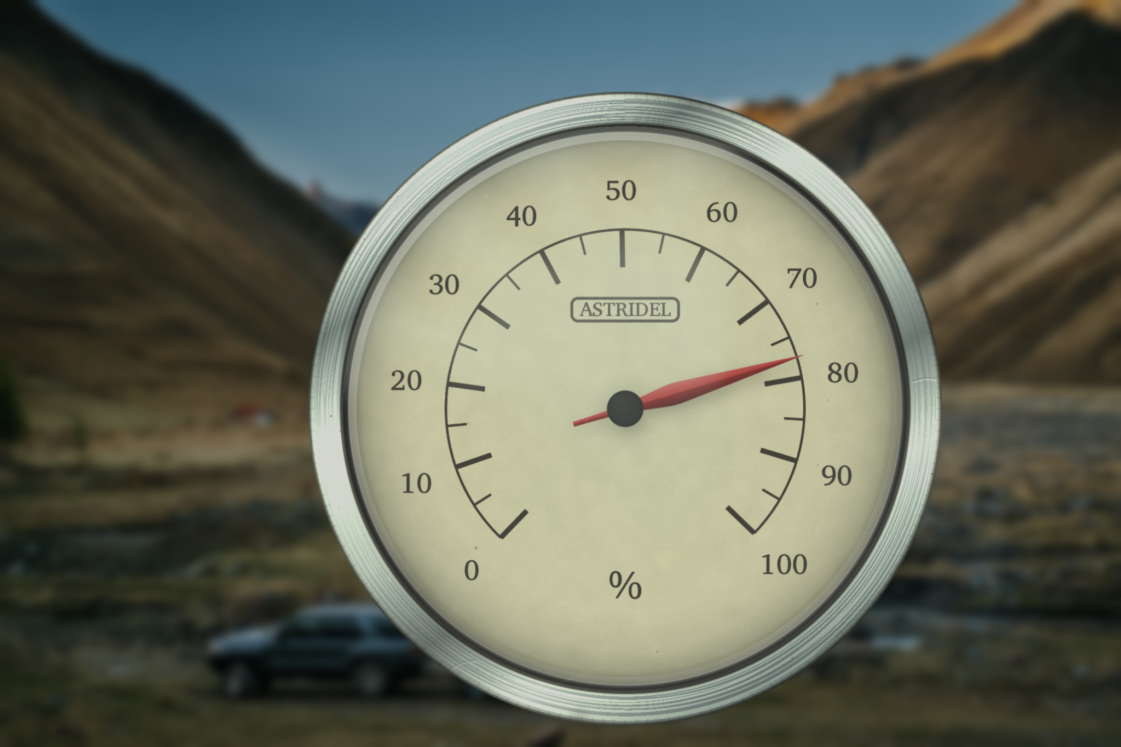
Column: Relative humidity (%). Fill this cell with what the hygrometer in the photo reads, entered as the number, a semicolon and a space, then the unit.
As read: 77.5; %
